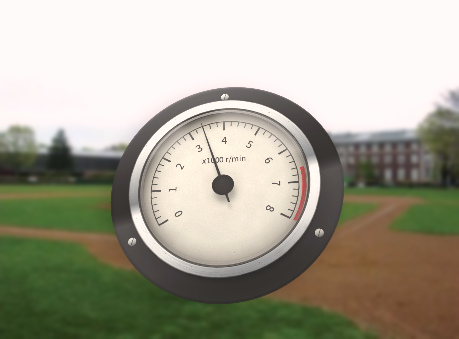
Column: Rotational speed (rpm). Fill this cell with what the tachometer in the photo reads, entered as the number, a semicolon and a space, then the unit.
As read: 3400; rpm
